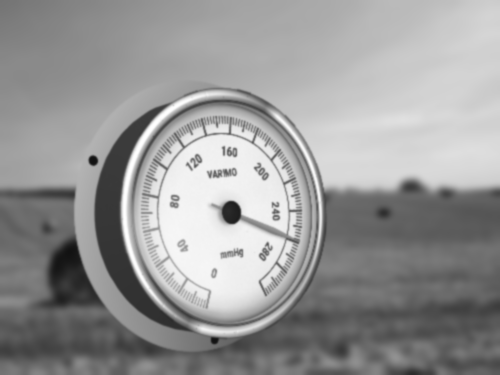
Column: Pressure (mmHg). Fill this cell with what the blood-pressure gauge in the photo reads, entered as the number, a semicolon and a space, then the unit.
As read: 260; mmHg
